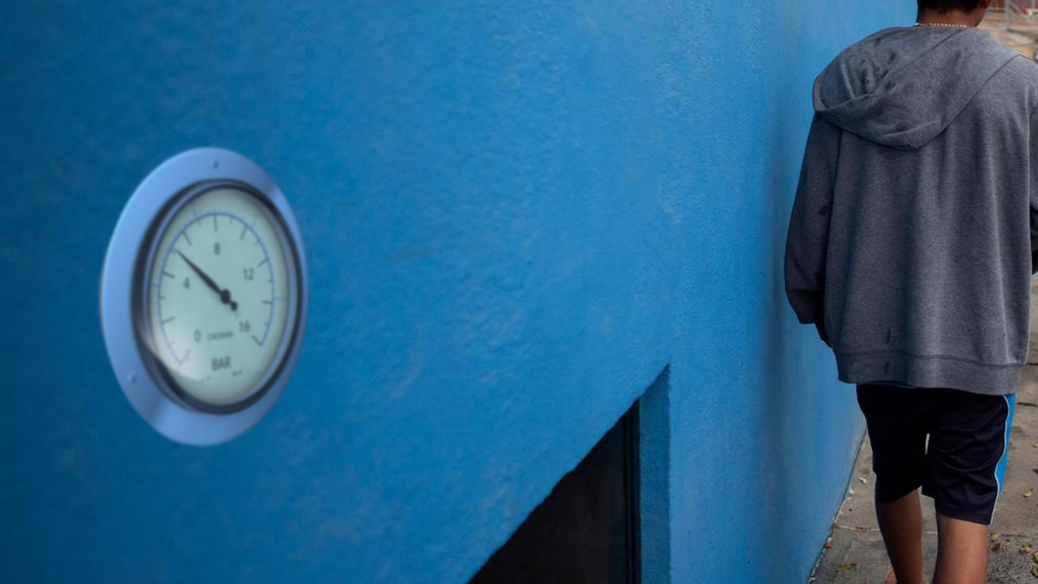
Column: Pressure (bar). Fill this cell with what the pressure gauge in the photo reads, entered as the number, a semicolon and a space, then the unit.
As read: 5; bar
